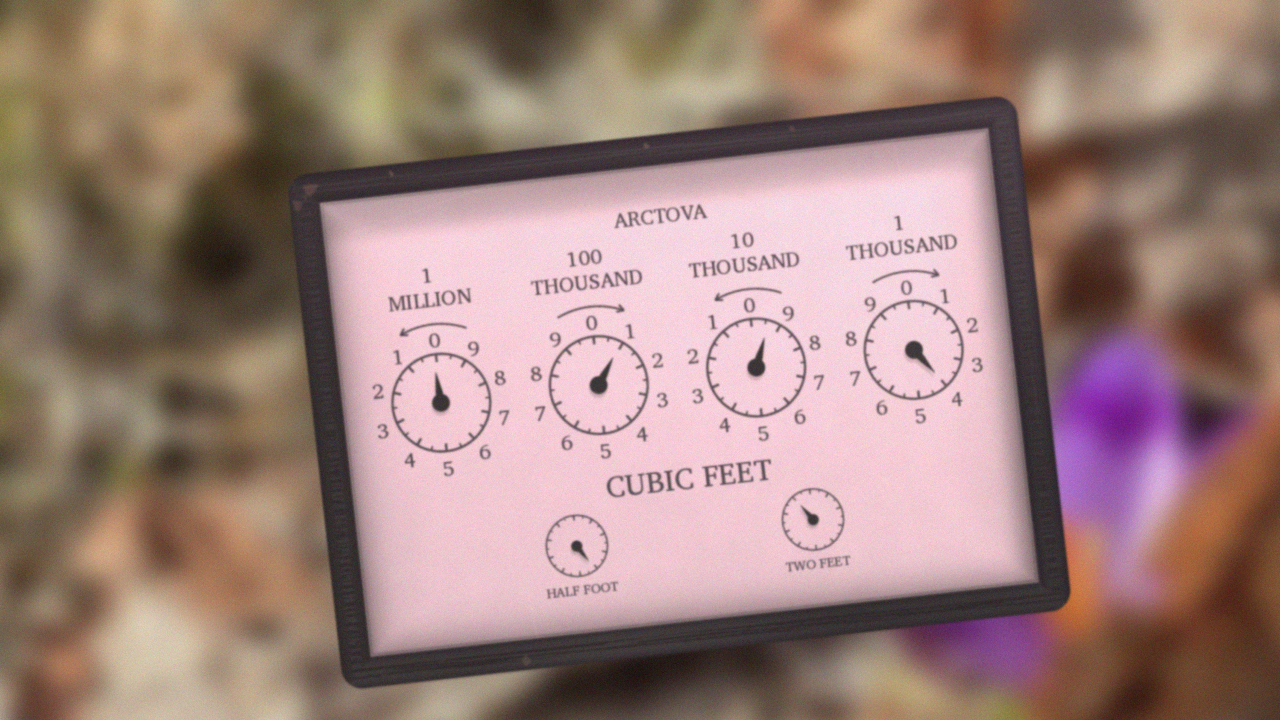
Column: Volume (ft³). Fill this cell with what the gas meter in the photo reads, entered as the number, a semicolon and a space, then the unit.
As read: 9400; ft³
